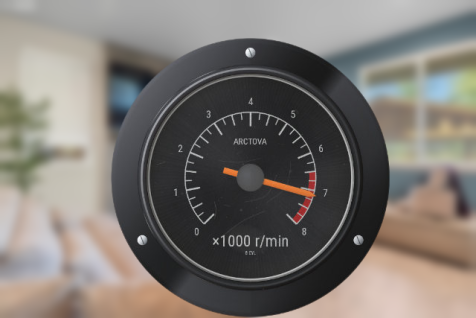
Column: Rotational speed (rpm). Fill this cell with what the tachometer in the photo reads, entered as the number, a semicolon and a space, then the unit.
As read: 7125; rpm
